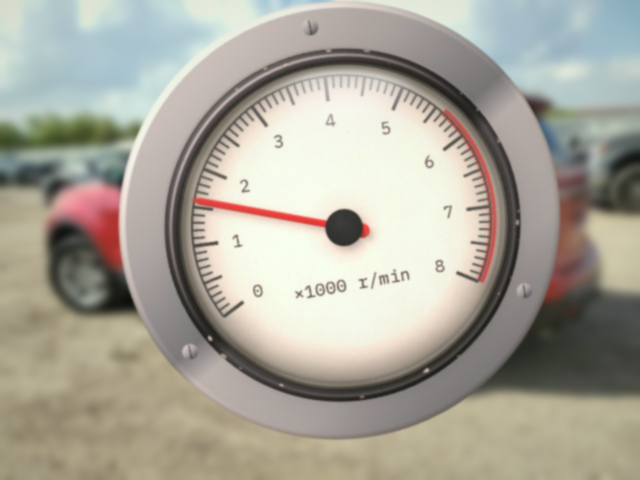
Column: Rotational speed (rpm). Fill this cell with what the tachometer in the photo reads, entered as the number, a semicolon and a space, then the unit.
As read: 1600; rpm
